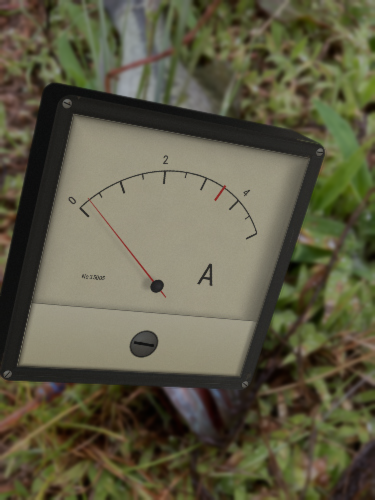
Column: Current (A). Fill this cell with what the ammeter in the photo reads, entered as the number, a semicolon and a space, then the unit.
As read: 0.25; A
